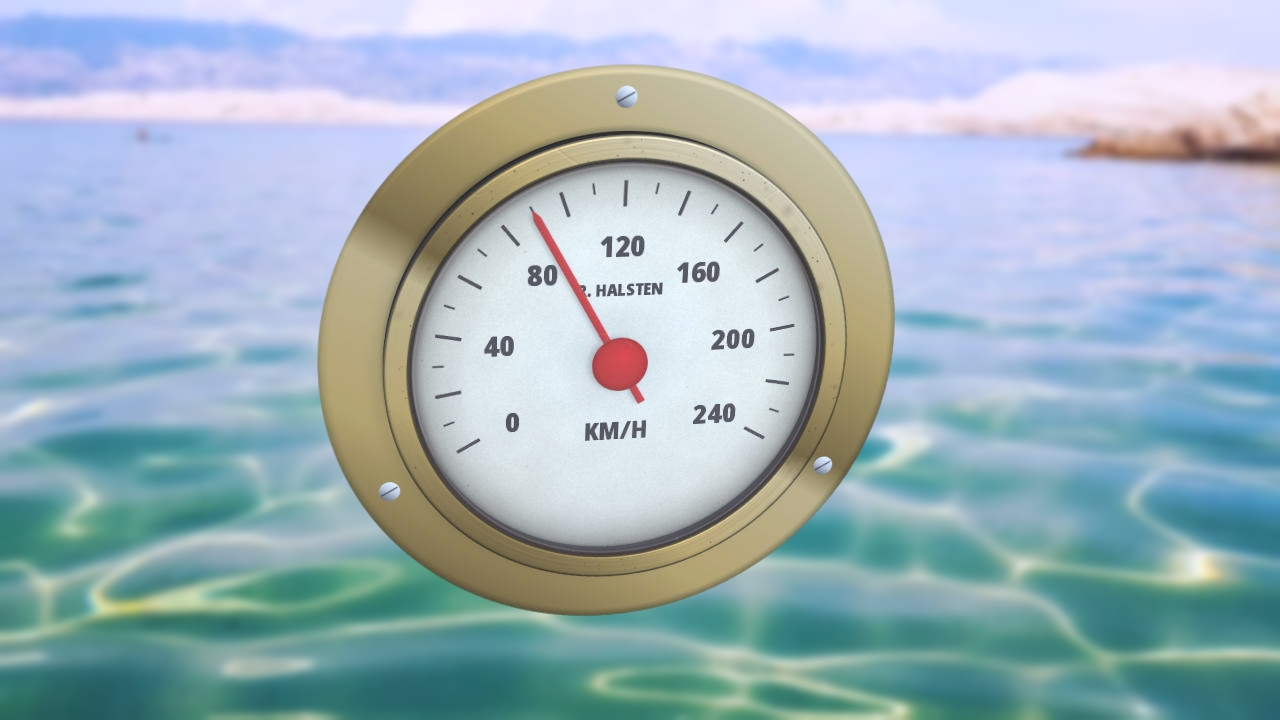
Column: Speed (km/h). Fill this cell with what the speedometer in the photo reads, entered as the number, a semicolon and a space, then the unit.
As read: 90; km/h
